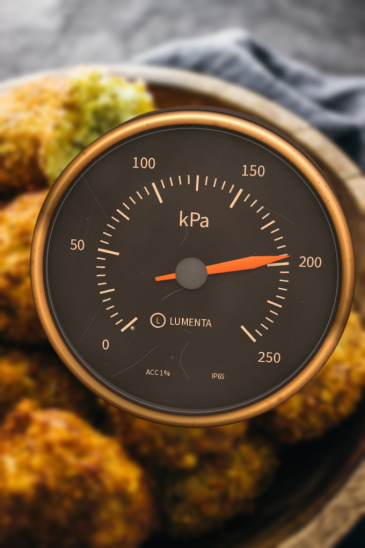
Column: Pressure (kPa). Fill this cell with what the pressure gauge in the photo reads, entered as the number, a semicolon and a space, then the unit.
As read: 195; kPa
